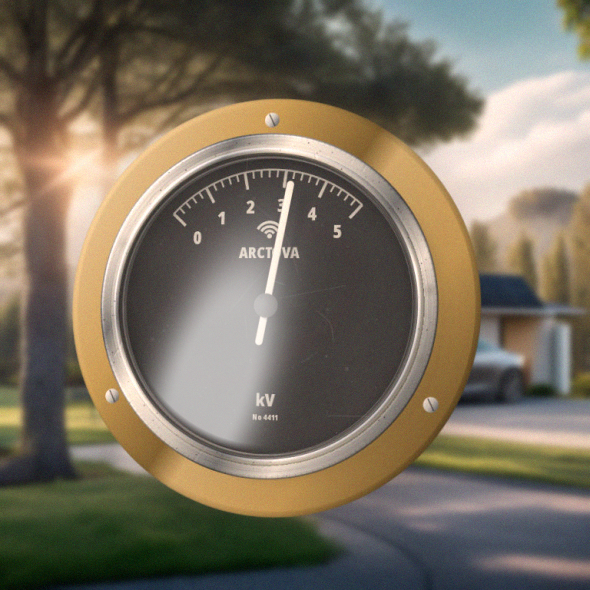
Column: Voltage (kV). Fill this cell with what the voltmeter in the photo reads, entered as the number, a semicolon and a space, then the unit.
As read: 3.2; kV
